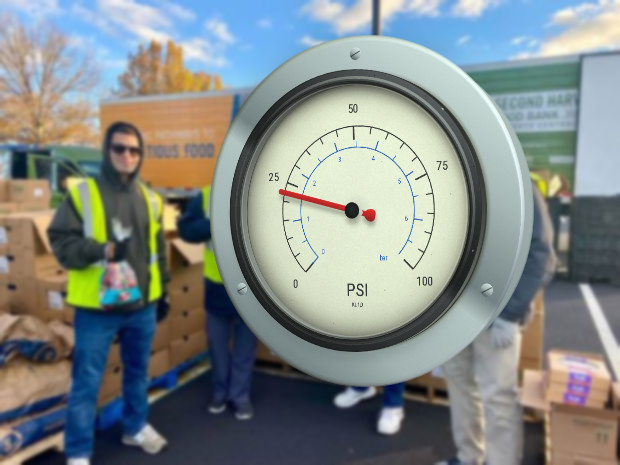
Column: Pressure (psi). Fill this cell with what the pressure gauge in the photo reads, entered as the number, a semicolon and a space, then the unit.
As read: 22.5; psi
